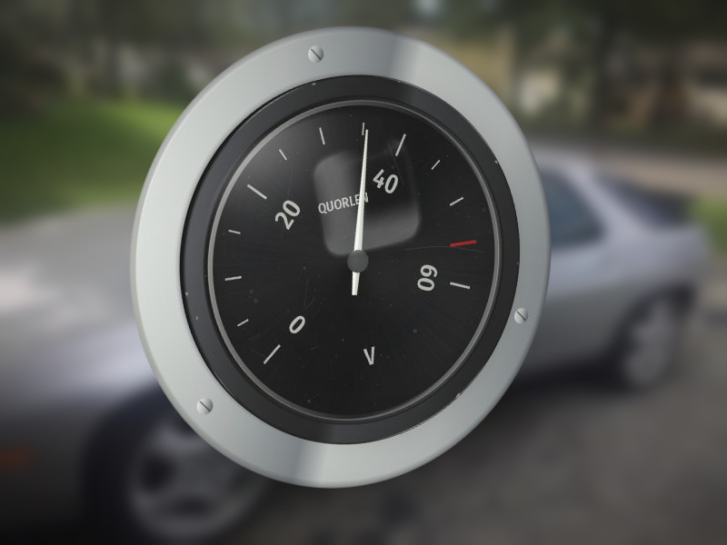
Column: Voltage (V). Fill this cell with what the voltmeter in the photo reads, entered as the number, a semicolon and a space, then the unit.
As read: 35; V
